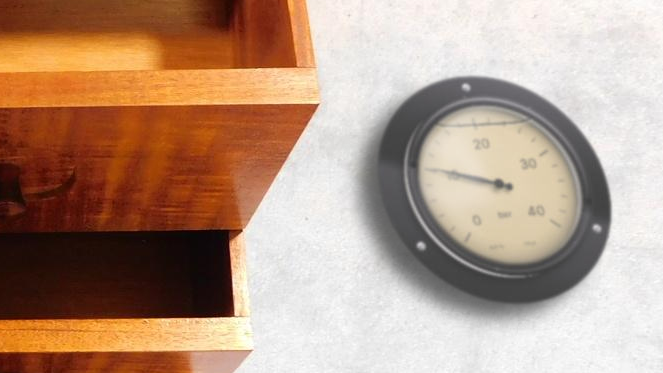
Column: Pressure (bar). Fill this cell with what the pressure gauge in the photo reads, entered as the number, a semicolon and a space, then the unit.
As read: 10; bar
